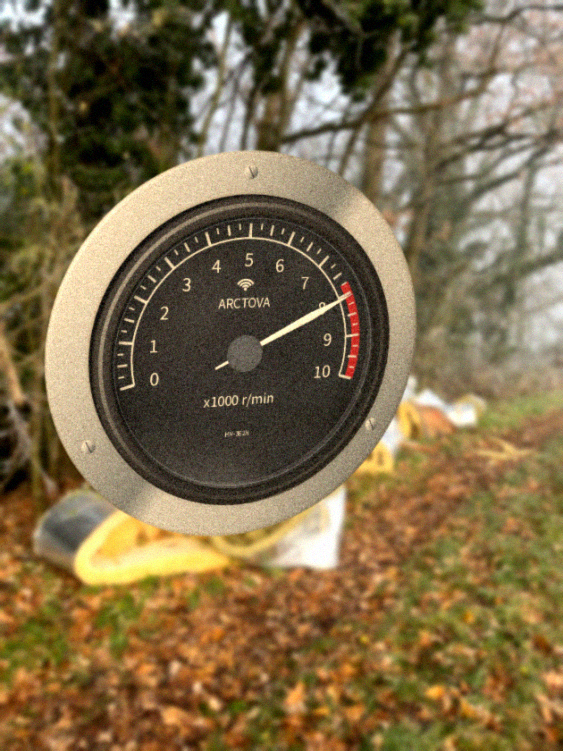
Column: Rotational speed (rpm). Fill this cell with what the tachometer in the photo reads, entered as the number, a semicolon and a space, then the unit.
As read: 8000; rpm
